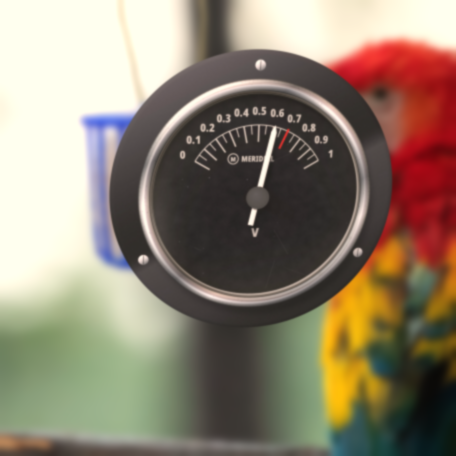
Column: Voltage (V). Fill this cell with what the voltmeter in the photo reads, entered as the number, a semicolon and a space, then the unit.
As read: 0.6; V
